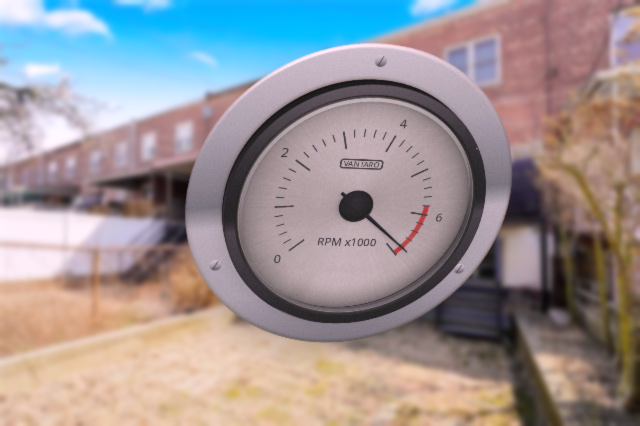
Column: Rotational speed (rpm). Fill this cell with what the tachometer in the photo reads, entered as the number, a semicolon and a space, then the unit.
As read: 6800; rpm
